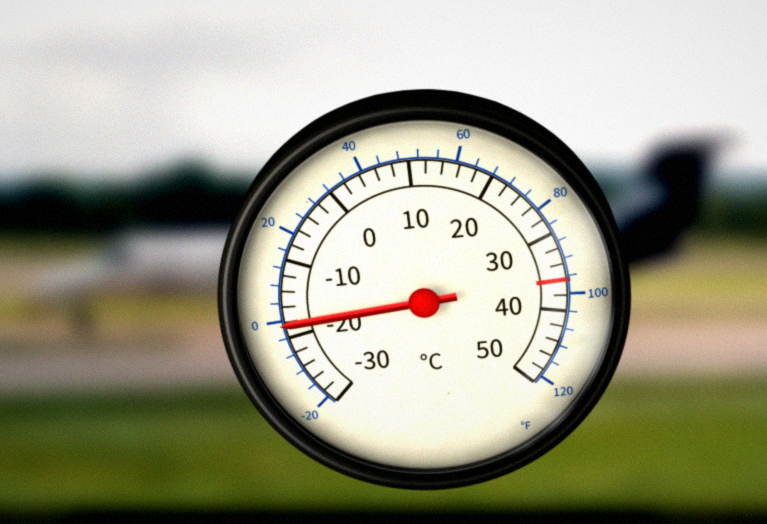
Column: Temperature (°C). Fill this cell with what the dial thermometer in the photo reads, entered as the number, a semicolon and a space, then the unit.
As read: -18; °C
